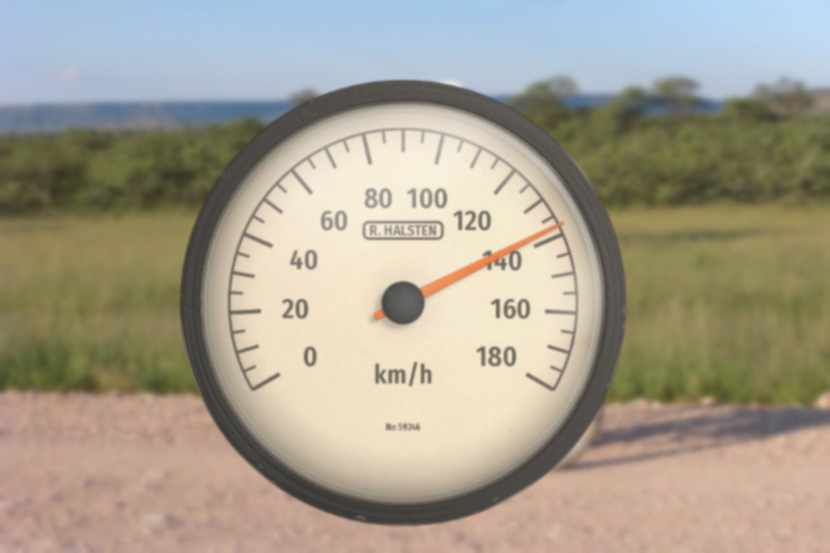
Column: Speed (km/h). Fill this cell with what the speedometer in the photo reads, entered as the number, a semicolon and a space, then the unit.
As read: 137.5; km/h
